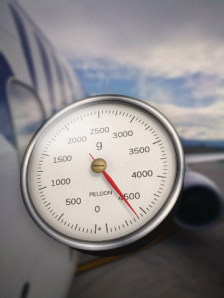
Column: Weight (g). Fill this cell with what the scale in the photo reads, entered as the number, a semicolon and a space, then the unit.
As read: 4600; g
